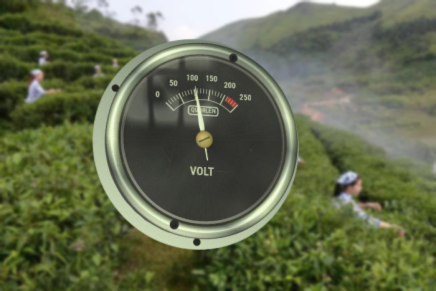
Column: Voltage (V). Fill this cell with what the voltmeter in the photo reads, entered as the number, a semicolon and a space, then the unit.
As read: 100; V
